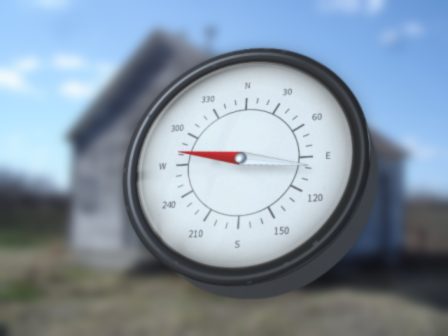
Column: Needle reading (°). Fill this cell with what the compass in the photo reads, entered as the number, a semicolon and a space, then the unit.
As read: 280; °
